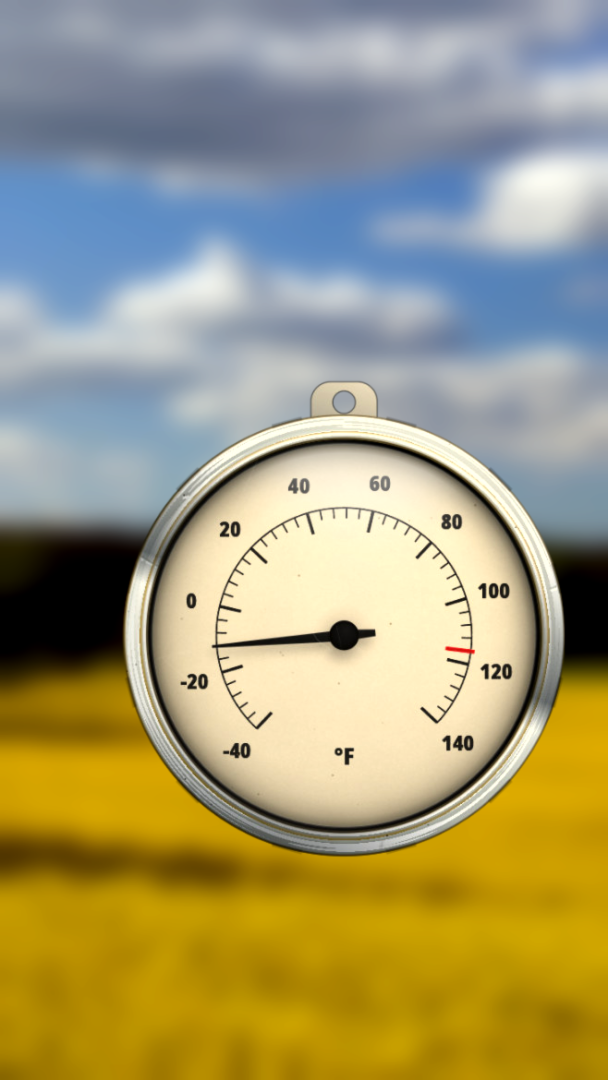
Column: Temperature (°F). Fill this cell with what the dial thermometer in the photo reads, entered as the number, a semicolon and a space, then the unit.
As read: -12; °F
